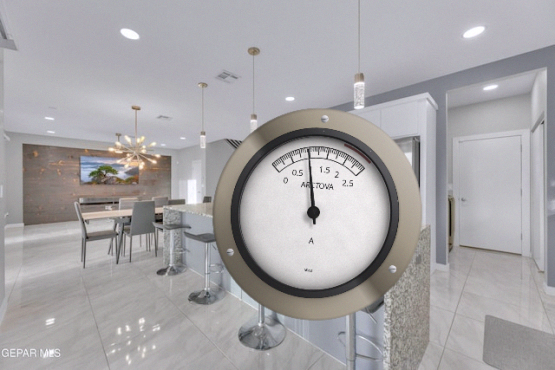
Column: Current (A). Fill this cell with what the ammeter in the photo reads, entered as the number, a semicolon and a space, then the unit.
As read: 1; A
